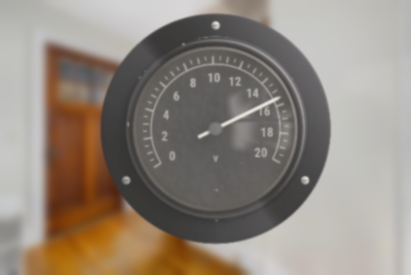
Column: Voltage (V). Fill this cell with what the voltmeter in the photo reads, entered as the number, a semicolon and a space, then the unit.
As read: 15.5; V
